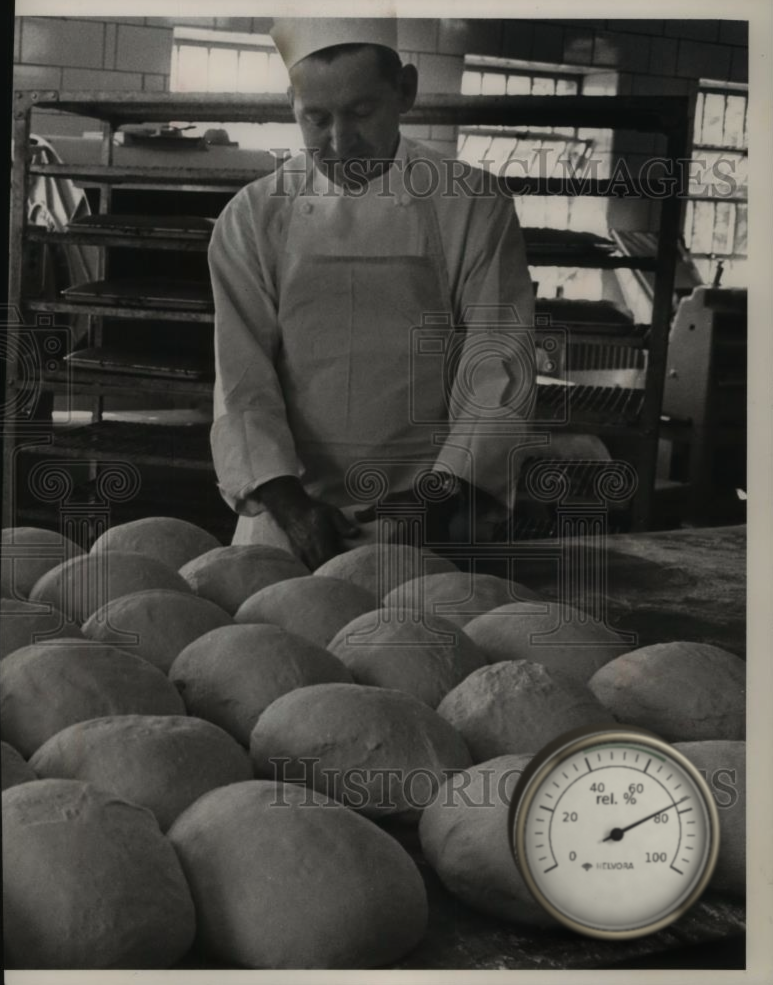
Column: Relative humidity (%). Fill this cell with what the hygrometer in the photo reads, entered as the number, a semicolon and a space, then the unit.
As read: 76; %
